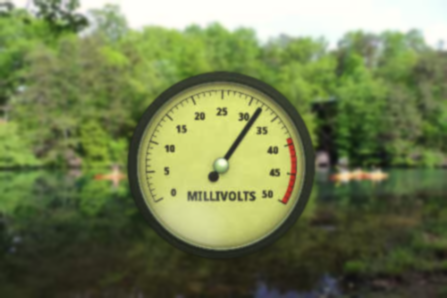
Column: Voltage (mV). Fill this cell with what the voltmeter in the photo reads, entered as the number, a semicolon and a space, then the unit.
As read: 32; mV
